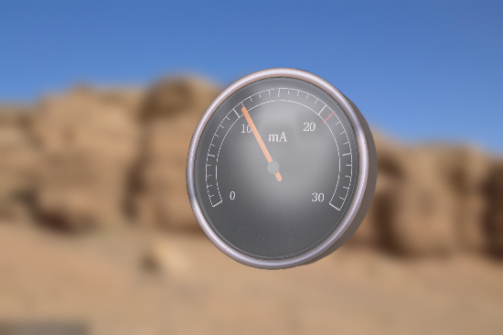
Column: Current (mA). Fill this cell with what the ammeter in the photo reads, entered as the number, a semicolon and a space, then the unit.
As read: 11; mA
